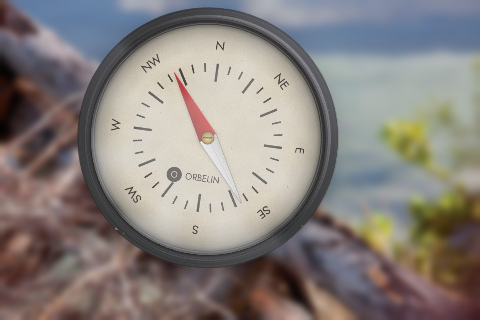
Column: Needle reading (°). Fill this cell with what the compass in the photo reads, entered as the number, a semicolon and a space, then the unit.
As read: 325; °
